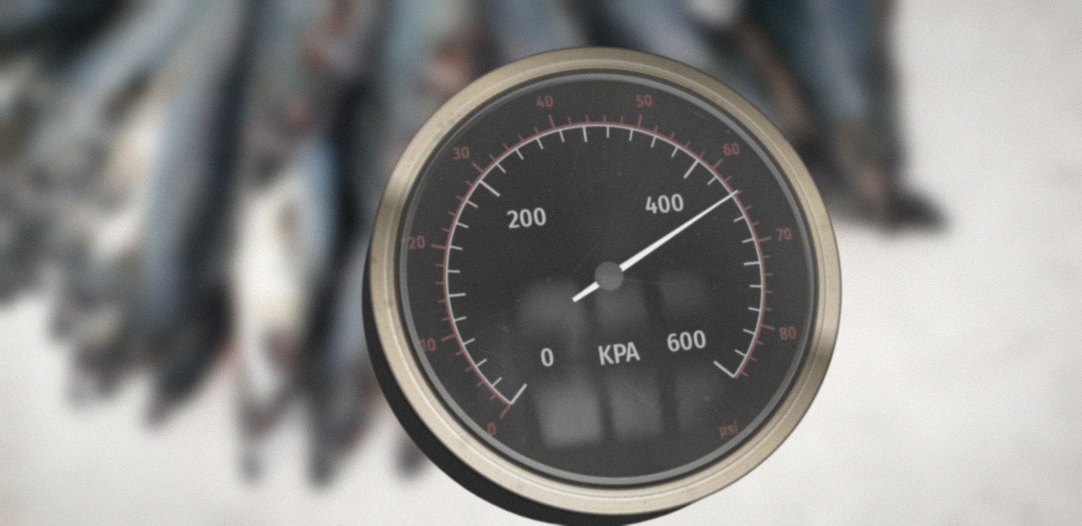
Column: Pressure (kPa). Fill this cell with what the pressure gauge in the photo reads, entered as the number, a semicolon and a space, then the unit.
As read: 440; kPa
